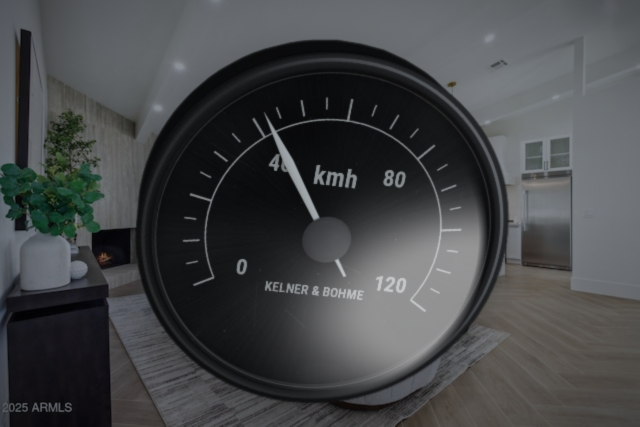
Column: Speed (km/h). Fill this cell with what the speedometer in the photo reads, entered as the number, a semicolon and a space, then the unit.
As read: 42.5; km/h
